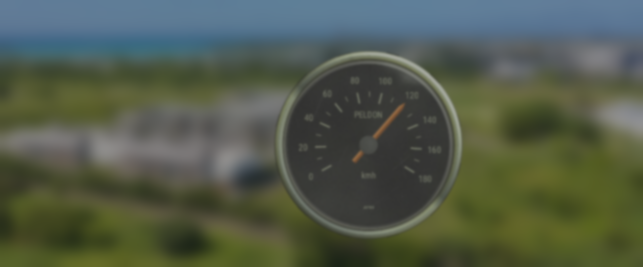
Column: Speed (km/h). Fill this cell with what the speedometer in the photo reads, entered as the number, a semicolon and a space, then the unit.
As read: 120; km/h
